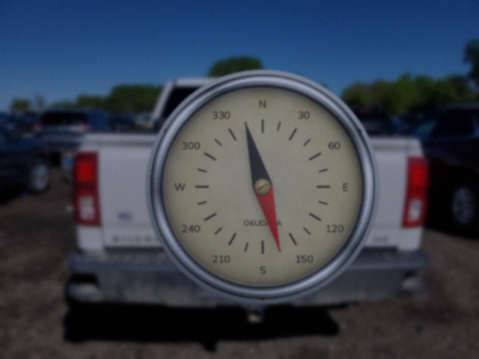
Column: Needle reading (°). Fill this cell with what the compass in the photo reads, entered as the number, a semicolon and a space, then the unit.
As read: 165; °
